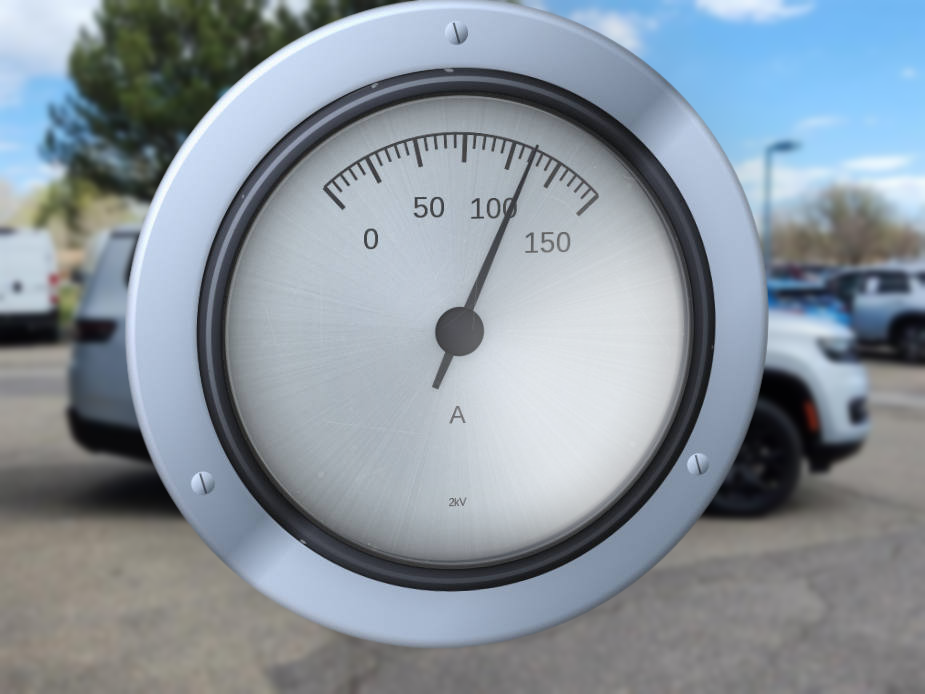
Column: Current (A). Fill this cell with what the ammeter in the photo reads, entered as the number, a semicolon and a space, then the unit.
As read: 110; A
